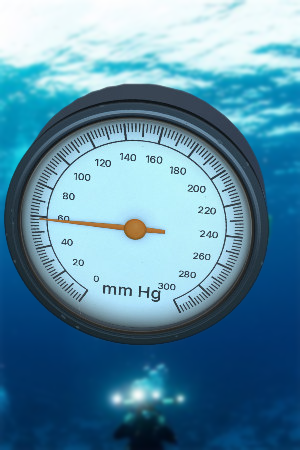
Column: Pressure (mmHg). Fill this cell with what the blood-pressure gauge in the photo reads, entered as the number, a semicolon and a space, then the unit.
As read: 60; mmHg
